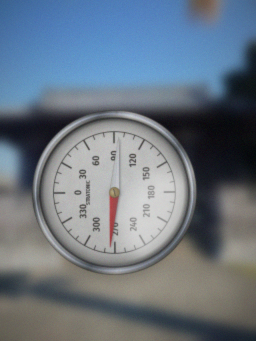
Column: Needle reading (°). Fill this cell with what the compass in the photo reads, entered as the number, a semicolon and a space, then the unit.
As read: 275; °
